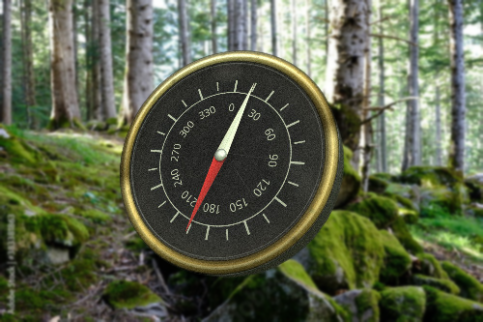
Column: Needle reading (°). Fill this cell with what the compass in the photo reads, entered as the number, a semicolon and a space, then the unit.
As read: 195; °
